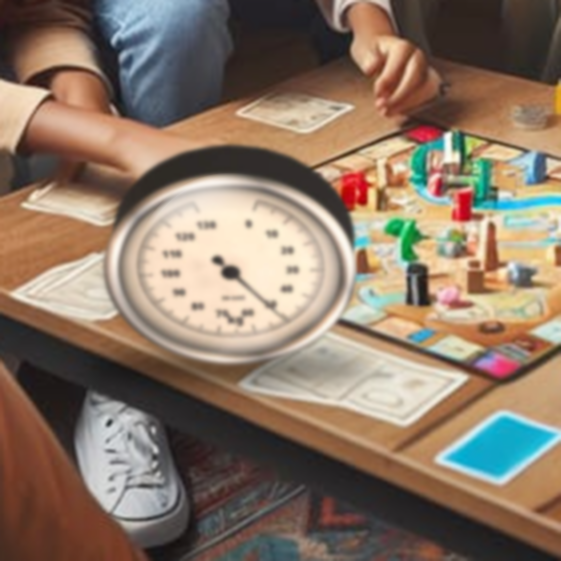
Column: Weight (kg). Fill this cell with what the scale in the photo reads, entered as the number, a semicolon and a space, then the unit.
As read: 50; kg
